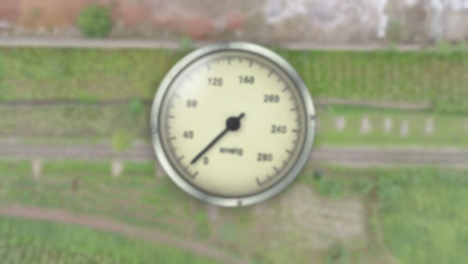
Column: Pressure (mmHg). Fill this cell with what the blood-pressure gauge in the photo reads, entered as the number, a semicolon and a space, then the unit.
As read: 10; mmHg
